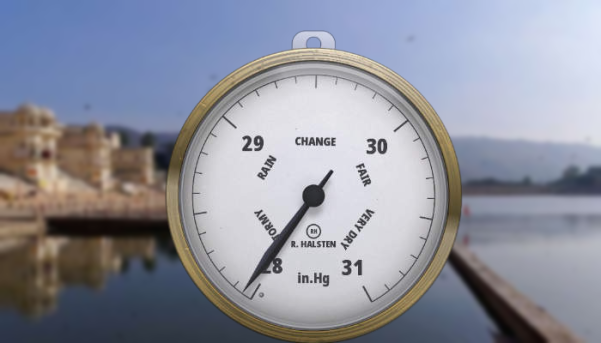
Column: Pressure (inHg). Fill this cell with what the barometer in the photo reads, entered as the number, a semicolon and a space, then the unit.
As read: 28.05; inHg
